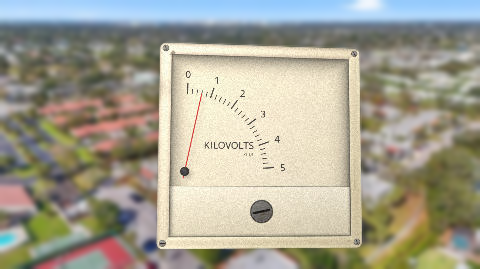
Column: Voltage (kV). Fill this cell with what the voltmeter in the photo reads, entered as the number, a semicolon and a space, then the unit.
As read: 0.6; kV
